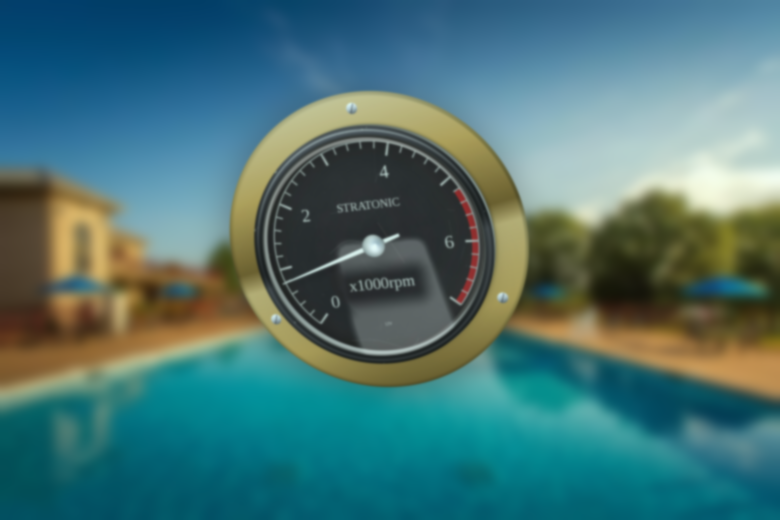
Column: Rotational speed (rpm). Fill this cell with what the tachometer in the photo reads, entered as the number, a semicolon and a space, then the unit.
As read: 800; rpm
